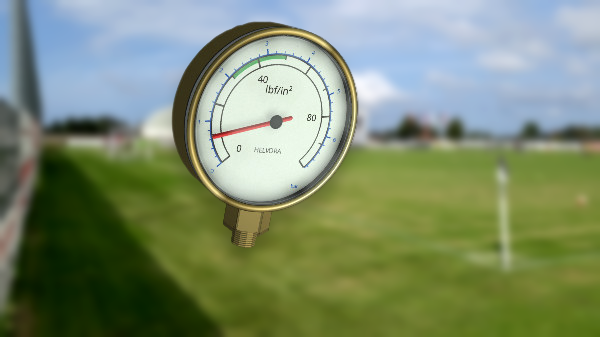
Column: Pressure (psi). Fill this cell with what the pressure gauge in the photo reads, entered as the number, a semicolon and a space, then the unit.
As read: 10; psi
